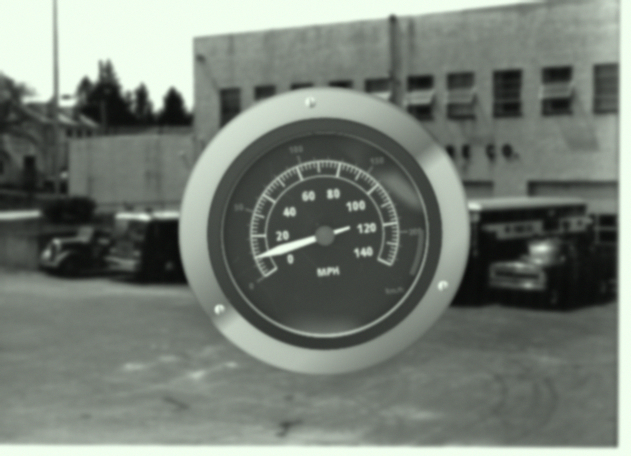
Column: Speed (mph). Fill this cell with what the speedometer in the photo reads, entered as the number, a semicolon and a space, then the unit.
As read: 10; mph
